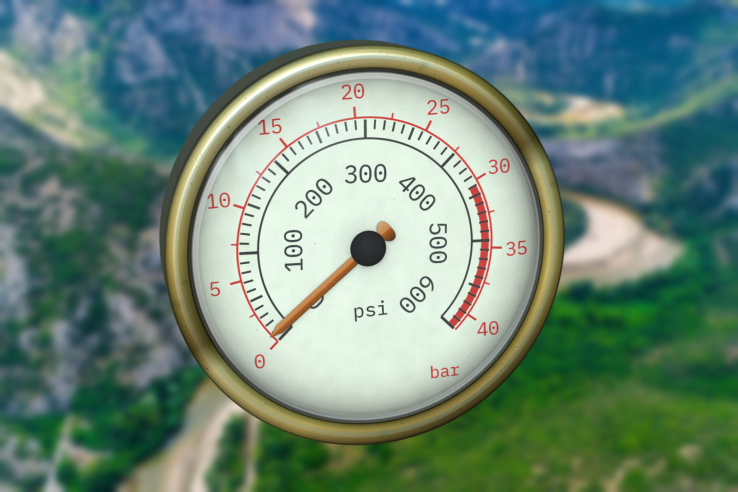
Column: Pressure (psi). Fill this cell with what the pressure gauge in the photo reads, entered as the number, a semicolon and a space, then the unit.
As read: 10; psi
